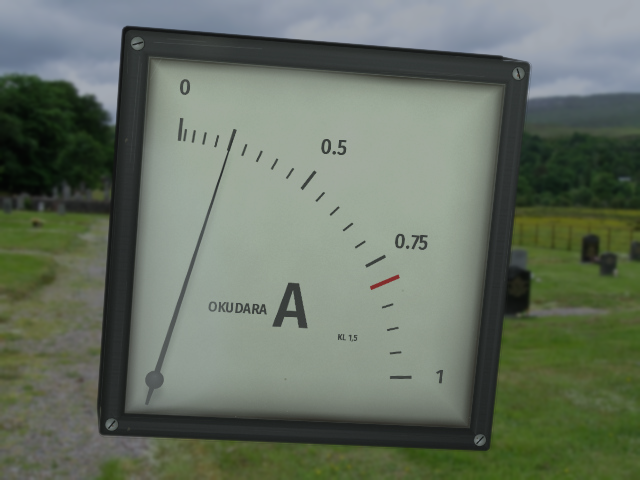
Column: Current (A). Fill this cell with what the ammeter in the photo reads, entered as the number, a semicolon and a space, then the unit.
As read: 0.25; A
